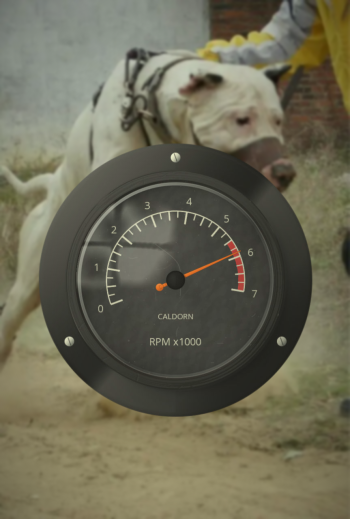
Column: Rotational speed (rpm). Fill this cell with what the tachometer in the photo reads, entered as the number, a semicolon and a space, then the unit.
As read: 5875; rpm
